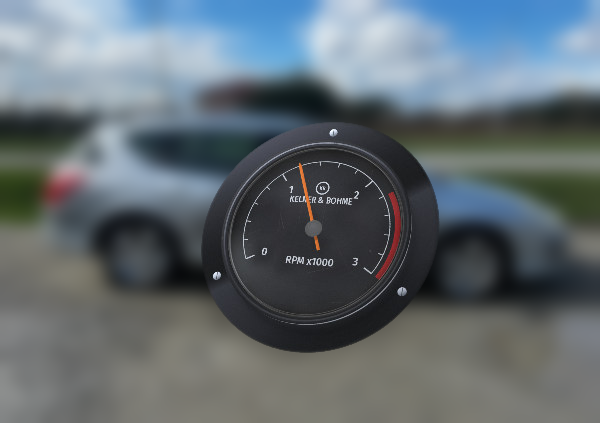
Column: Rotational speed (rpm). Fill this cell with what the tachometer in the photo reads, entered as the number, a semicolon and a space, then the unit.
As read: 1200; rpm
